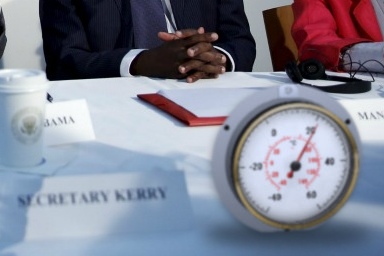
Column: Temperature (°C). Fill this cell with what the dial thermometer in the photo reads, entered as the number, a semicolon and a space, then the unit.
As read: 20; °C
